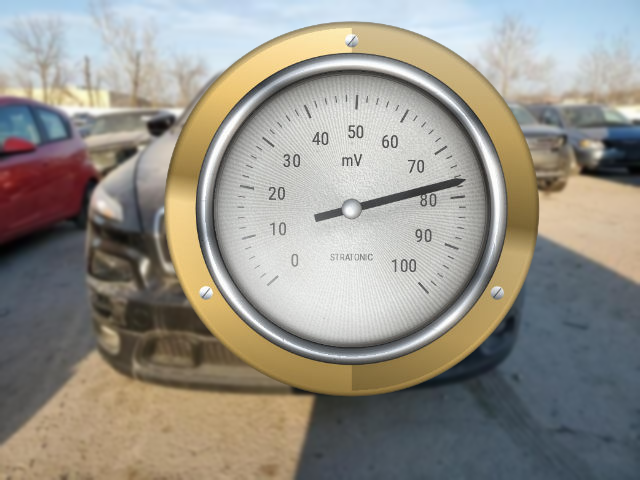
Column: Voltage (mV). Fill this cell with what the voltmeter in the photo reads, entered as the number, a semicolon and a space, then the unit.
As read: 77; mV
